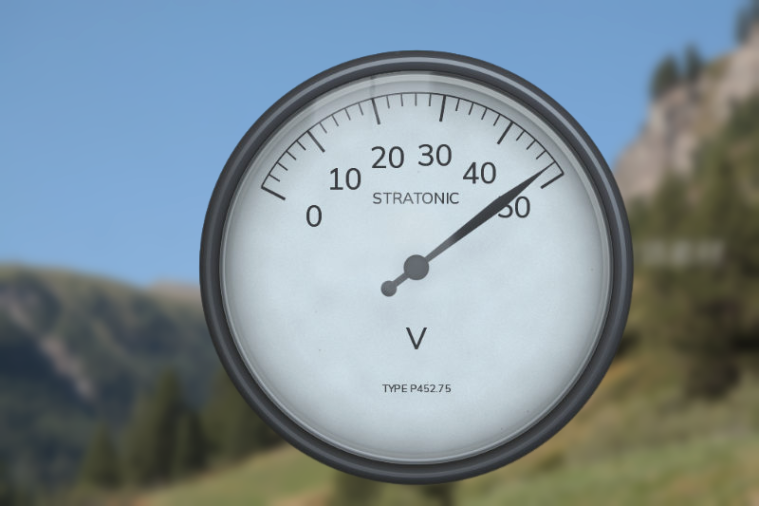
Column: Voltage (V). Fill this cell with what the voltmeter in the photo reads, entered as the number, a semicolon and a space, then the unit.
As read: 48; V
